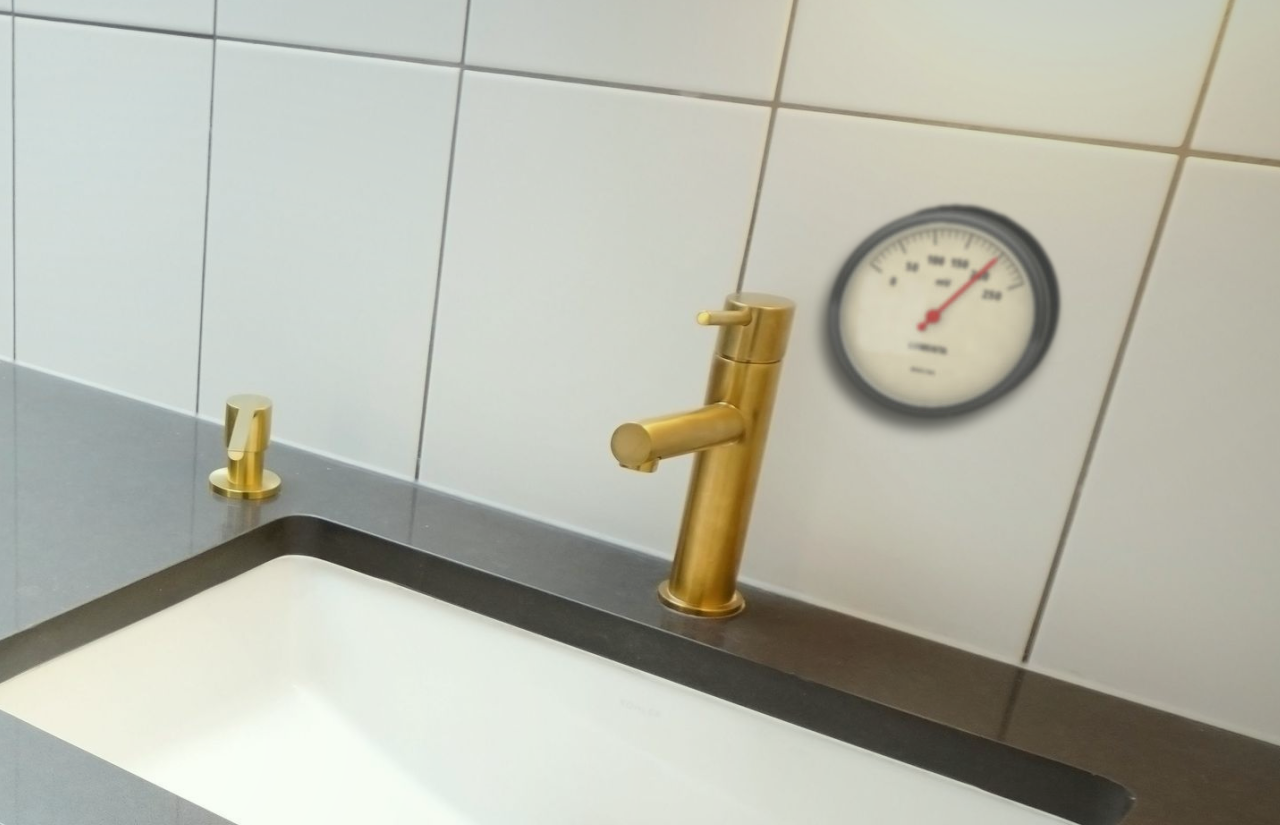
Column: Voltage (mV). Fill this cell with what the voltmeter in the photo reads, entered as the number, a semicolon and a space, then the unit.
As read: 200; mV
